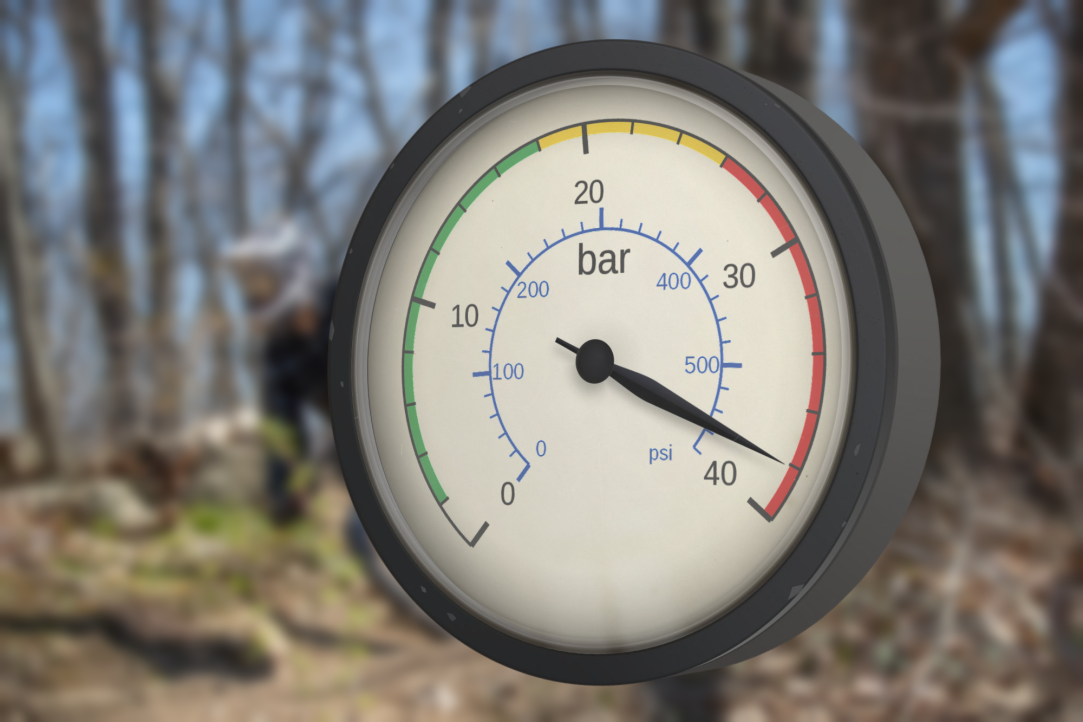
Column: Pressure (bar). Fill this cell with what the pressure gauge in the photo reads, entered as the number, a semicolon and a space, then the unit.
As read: 38; bar
